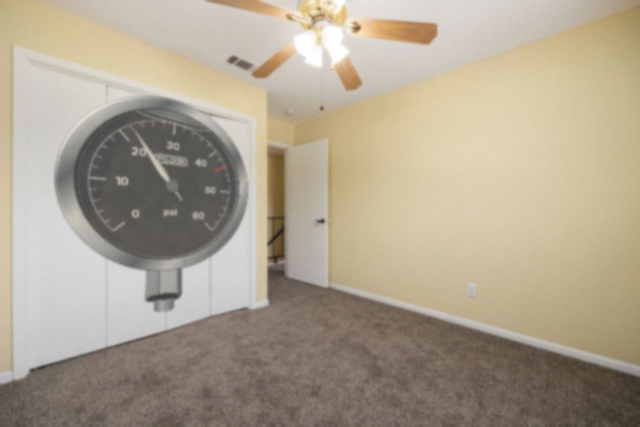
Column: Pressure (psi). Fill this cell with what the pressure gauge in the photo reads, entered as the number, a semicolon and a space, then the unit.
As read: 22; psi
